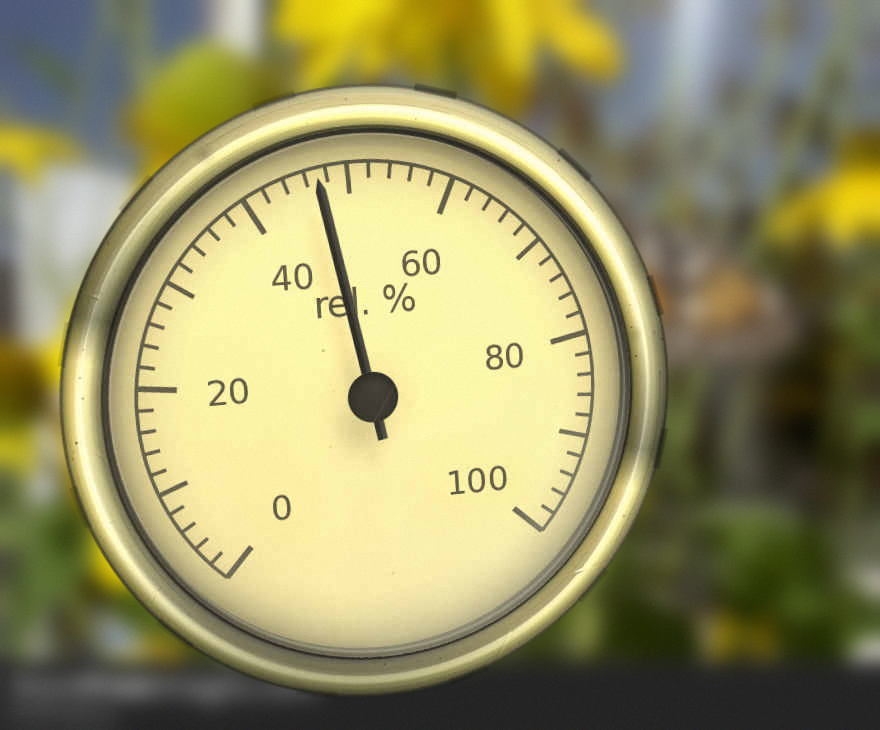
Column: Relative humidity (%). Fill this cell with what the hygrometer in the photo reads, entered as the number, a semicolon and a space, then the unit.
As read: 47; %
